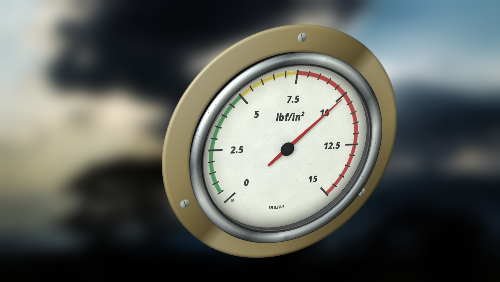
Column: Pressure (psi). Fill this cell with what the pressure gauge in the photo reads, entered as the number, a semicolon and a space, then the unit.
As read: 10; psi
